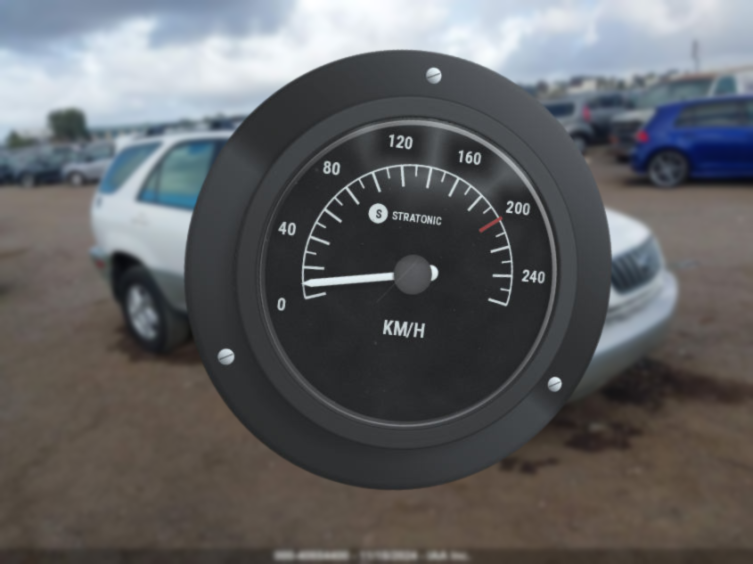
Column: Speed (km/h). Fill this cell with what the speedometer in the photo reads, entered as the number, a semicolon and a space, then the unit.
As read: 10; km/h
